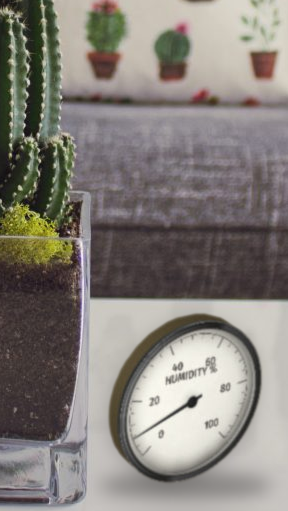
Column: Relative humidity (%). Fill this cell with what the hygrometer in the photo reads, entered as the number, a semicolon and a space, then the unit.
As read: 8; %
